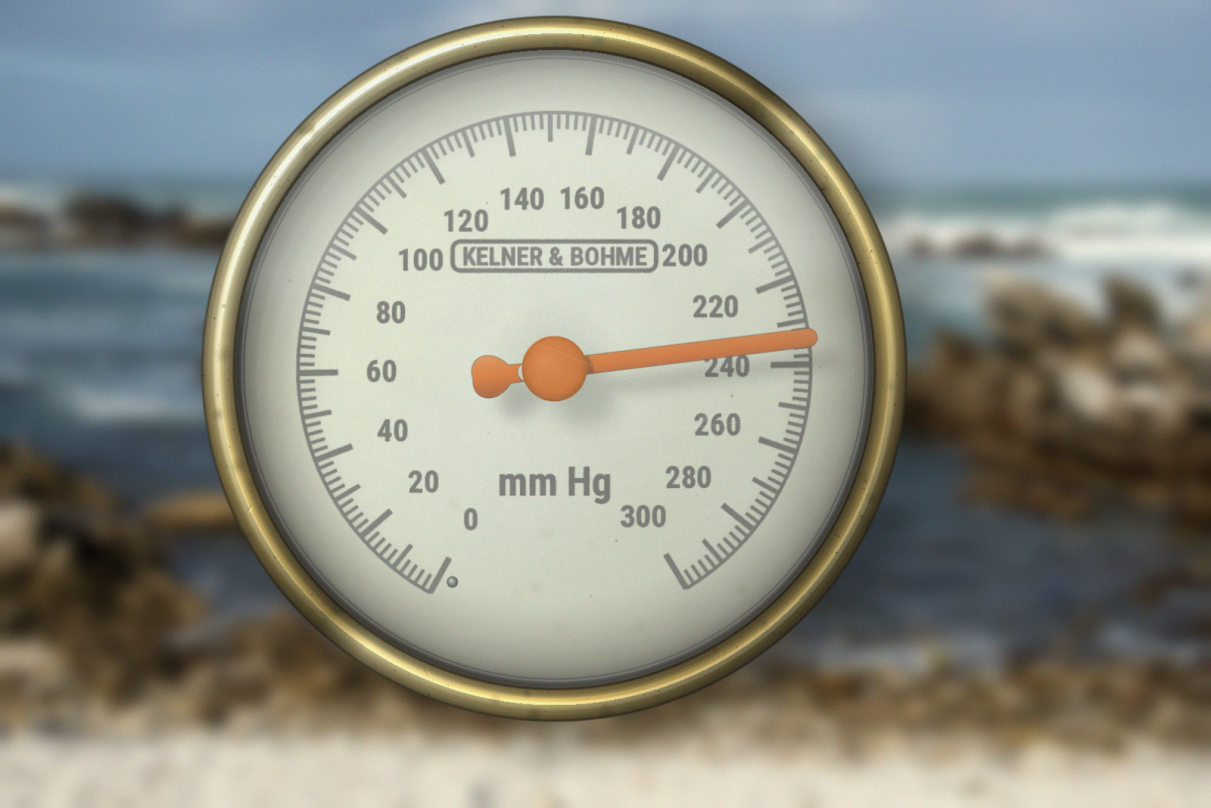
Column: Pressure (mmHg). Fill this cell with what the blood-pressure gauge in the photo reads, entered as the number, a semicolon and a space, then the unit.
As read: 234; mmHg
